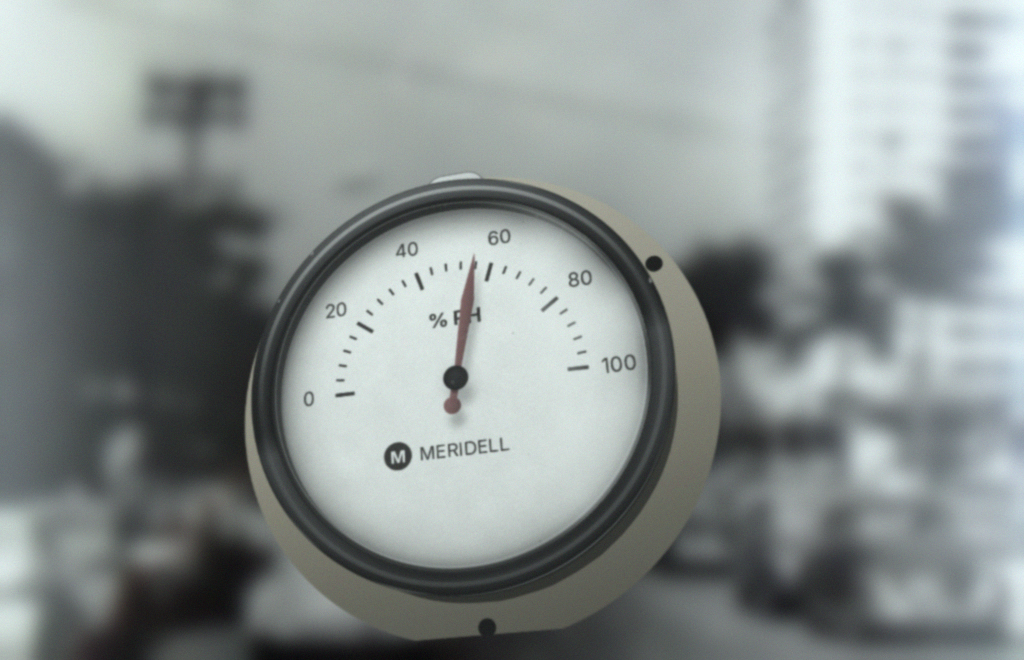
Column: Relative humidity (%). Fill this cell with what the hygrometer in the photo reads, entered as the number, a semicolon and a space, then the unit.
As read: 56; %
